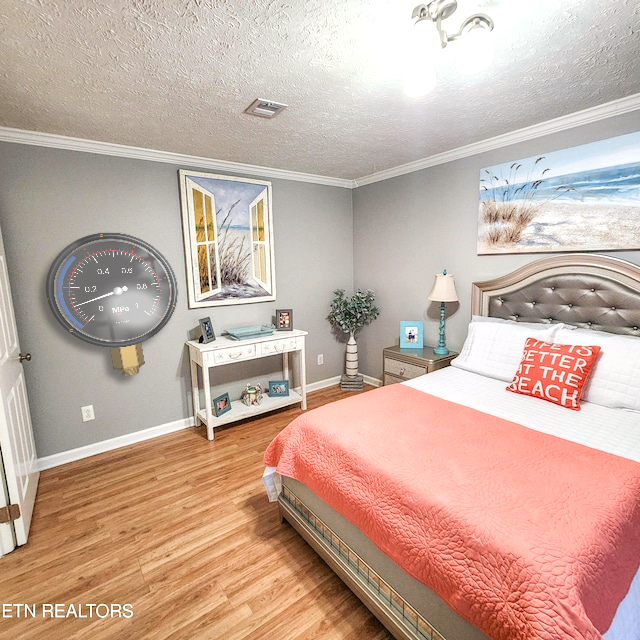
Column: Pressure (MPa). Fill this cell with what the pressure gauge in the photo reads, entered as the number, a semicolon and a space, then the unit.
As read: 0.1; MPa
